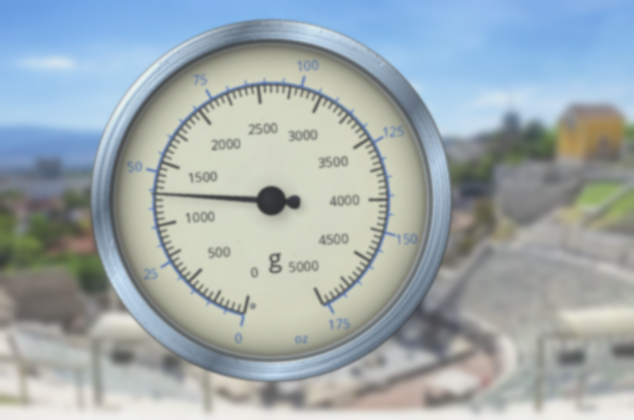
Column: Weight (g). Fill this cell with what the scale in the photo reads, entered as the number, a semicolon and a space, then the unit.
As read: 1250; g
